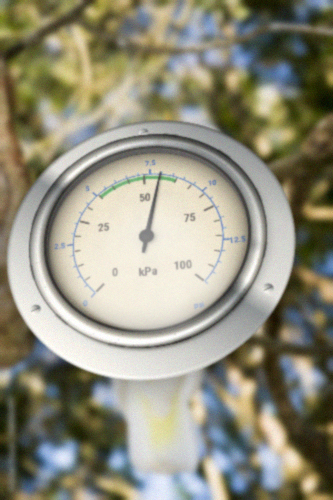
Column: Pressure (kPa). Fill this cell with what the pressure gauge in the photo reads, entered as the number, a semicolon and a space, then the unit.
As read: 55; kPa
